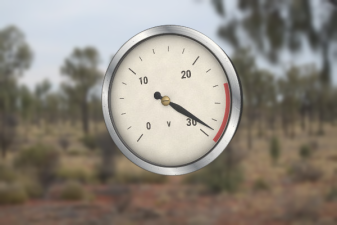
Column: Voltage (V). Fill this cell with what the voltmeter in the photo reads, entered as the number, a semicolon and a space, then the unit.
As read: 29; V
